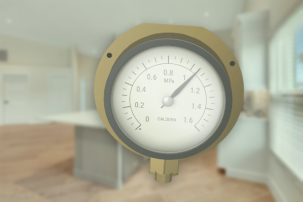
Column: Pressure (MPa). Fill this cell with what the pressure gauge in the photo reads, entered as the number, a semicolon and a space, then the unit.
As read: 1.05; MPa
